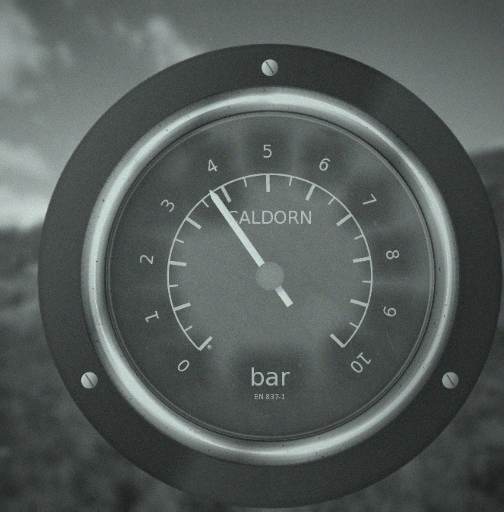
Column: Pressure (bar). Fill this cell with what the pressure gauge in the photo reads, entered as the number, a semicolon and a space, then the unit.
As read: 3.75; bar
